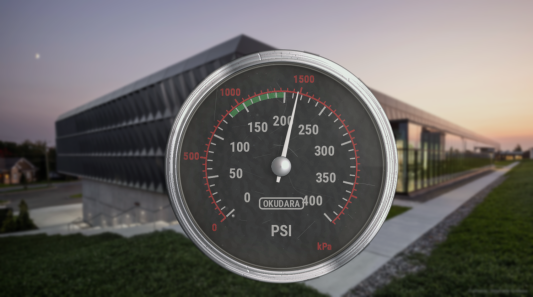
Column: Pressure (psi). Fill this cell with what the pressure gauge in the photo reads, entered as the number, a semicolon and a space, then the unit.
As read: 215; psi
